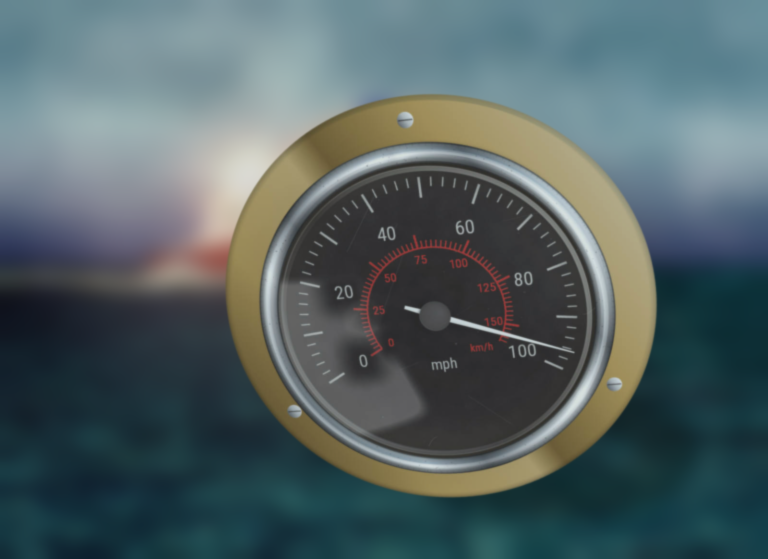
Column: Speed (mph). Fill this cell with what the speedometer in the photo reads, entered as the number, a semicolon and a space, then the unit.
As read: 96; mph
